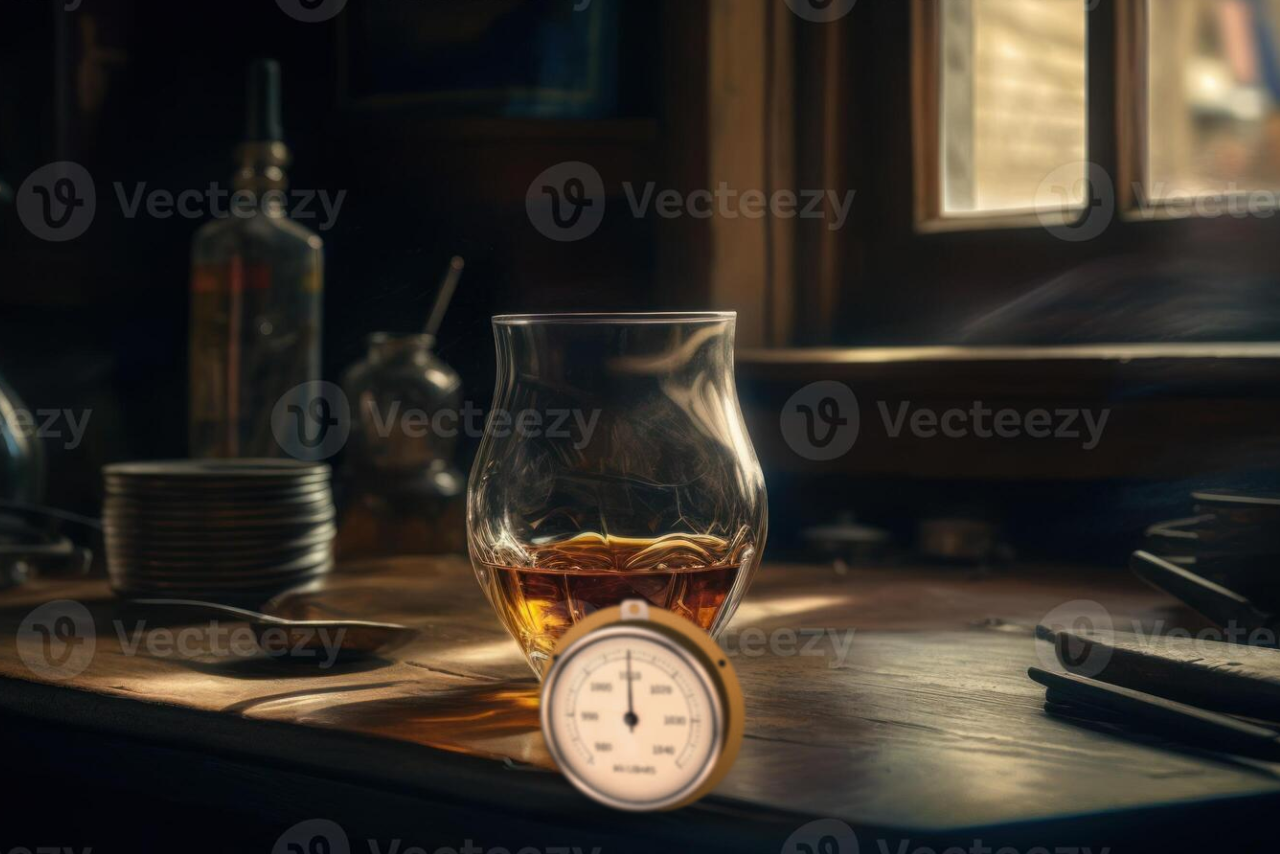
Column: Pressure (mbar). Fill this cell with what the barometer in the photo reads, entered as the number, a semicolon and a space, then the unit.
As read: 1010; mbar
